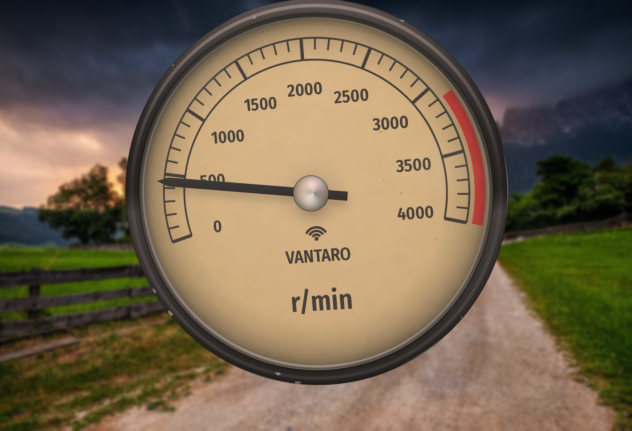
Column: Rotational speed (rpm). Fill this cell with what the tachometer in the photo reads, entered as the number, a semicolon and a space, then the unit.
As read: 450; rpm
